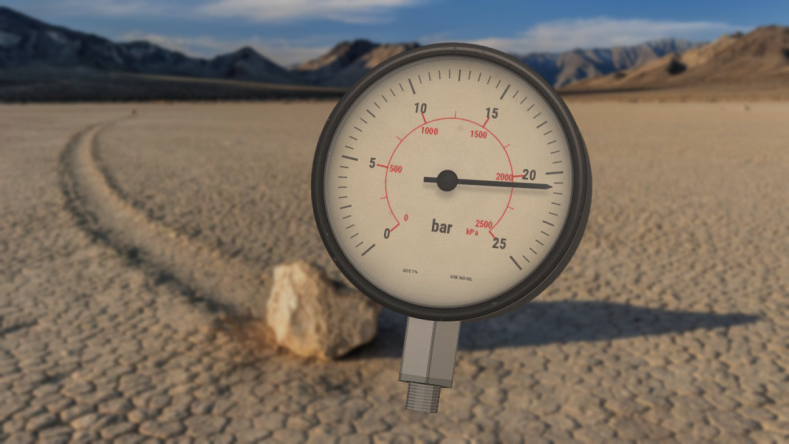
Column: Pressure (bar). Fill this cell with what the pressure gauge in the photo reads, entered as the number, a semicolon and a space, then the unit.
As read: 20.75; bar
